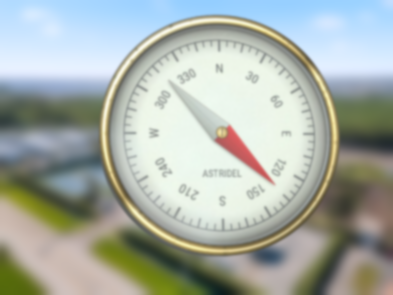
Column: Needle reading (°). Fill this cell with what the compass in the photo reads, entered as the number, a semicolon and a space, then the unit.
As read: 135; °
